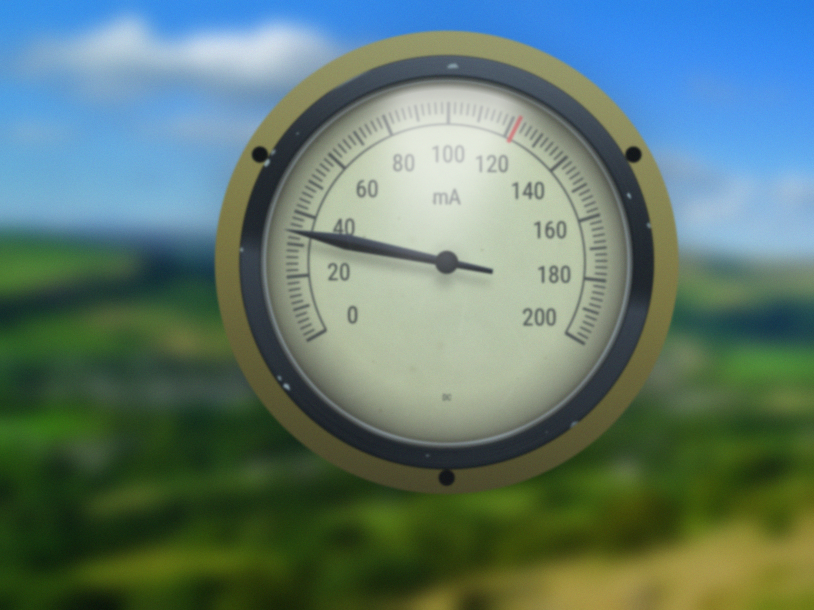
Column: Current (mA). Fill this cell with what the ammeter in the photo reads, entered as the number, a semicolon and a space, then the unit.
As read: 34; mA
